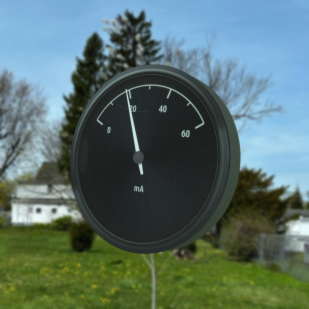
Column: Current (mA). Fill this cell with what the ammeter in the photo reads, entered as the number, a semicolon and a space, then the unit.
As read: 20; mA
